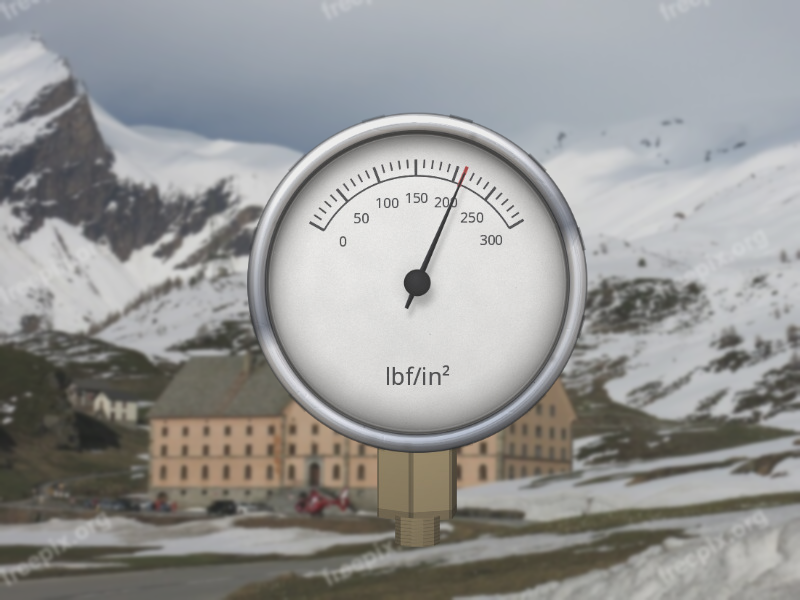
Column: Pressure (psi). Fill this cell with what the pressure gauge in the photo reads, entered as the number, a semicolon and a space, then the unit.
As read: 210; psi
